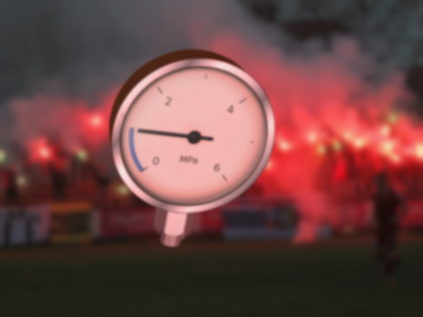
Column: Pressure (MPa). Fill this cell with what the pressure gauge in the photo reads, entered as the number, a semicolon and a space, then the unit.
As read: 1; MPa
